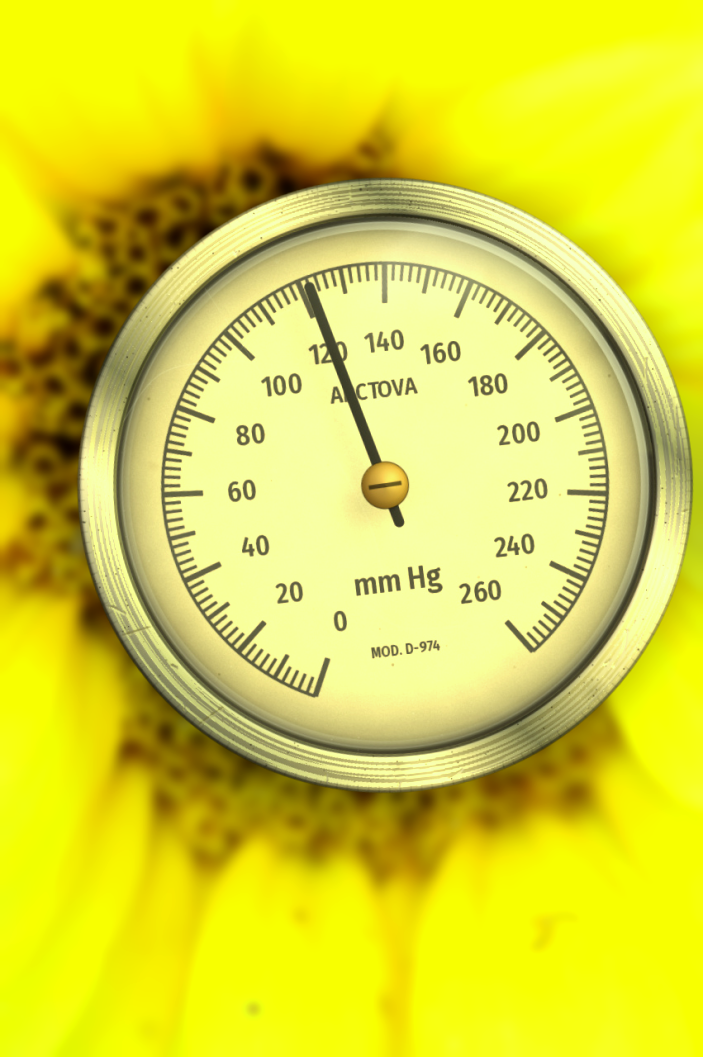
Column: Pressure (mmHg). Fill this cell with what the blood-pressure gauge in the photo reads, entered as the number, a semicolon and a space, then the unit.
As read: 122; mmHg
